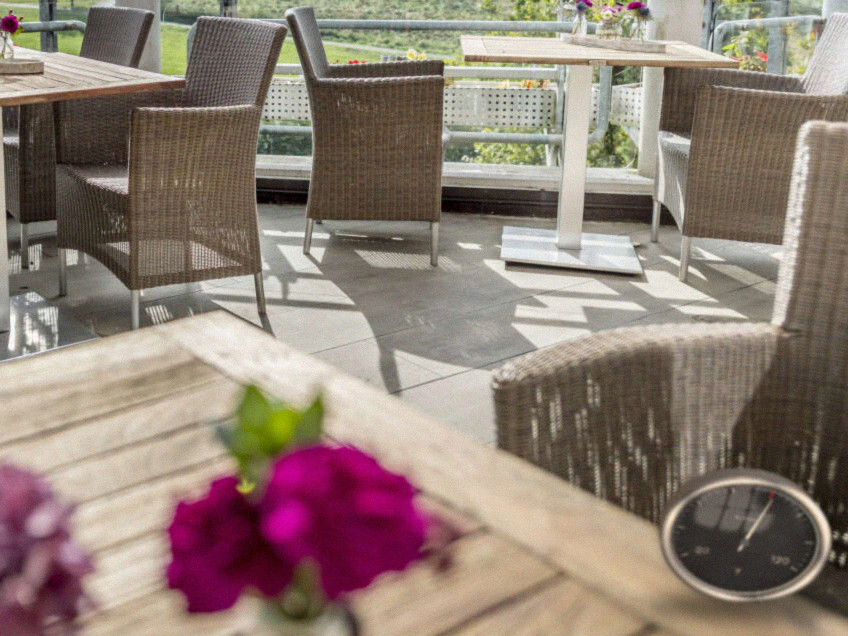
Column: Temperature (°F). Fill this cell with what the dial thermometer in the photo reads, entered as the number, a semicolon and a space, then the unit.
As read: 60; °F
